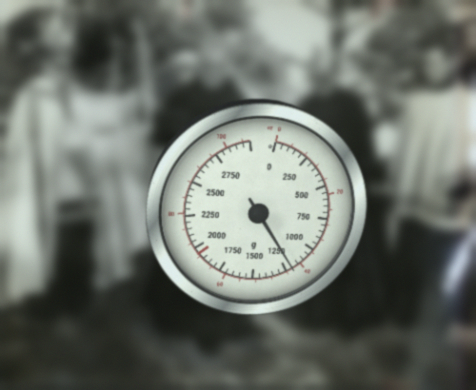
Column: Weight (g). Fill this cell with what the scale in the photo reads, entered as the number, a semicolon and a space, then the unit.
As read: 1200; g
